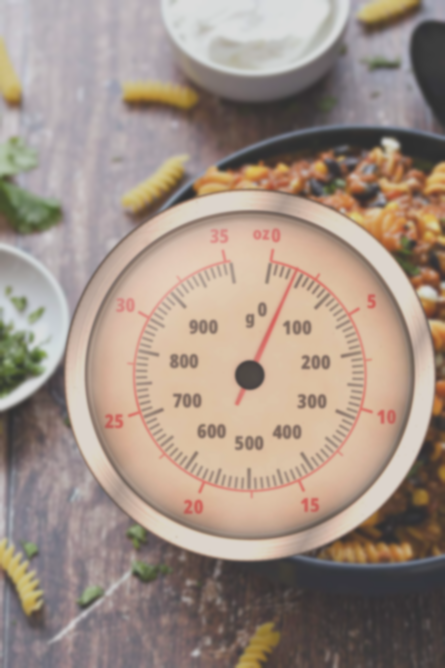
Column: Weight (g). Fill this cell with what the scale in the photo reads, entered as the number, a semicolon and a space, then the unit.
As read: 40; g
